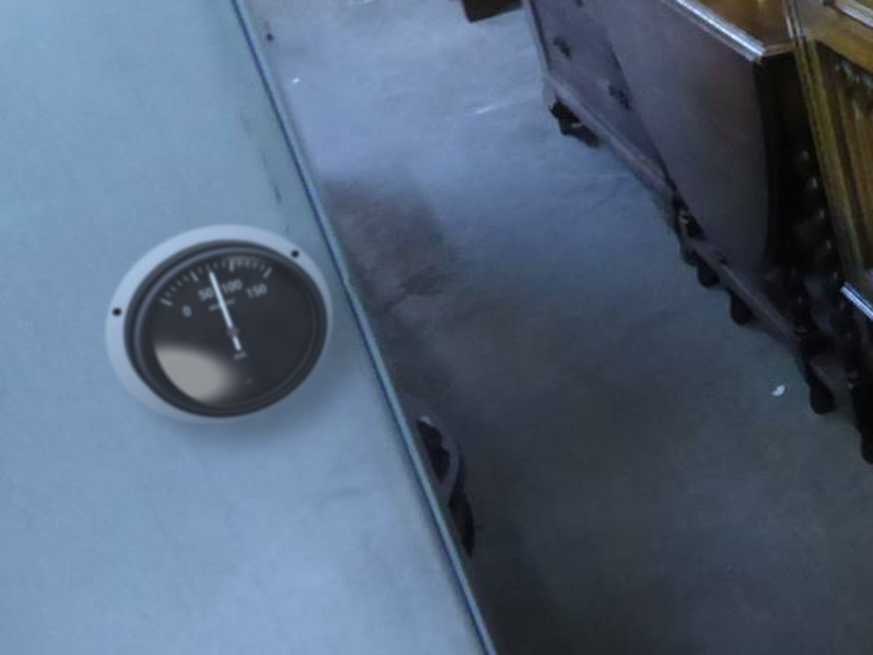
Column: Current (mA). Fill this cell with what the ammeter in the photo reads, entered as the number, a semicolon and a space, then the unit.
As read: 70; mA
